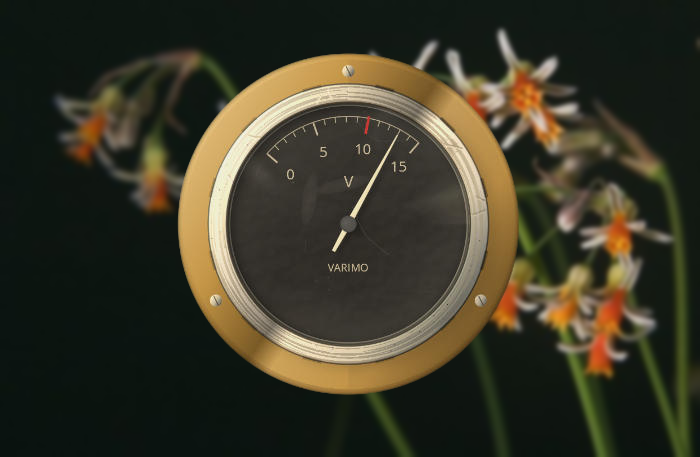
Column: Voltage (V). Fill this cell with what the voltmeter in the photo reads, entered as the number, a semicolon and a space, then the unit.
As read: 13; V
